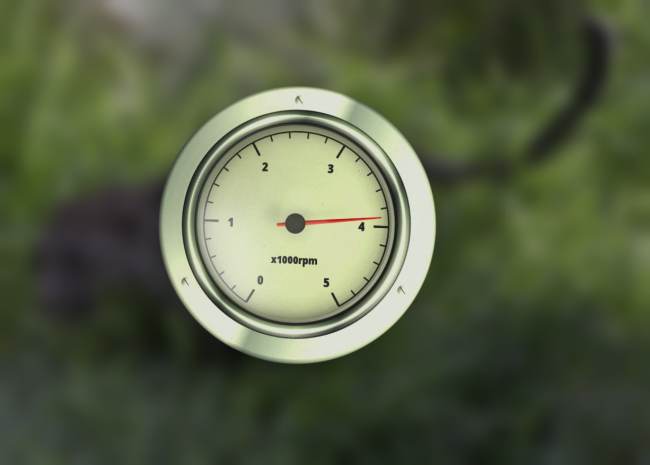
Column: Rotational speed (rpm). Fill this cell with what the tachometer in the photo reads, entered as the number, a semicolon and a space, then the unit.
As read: 3900; rpm
